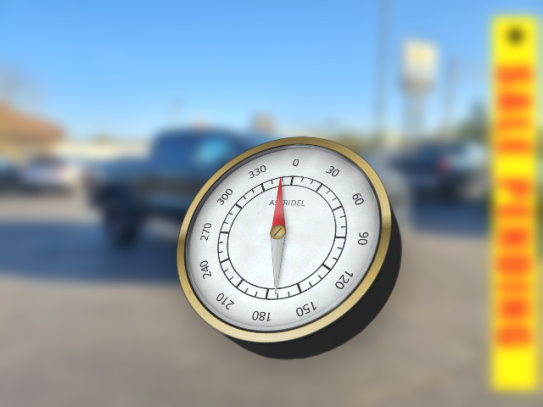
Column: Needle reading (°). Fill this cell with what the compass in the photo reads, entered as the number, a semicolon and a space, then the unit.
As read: 350; °
